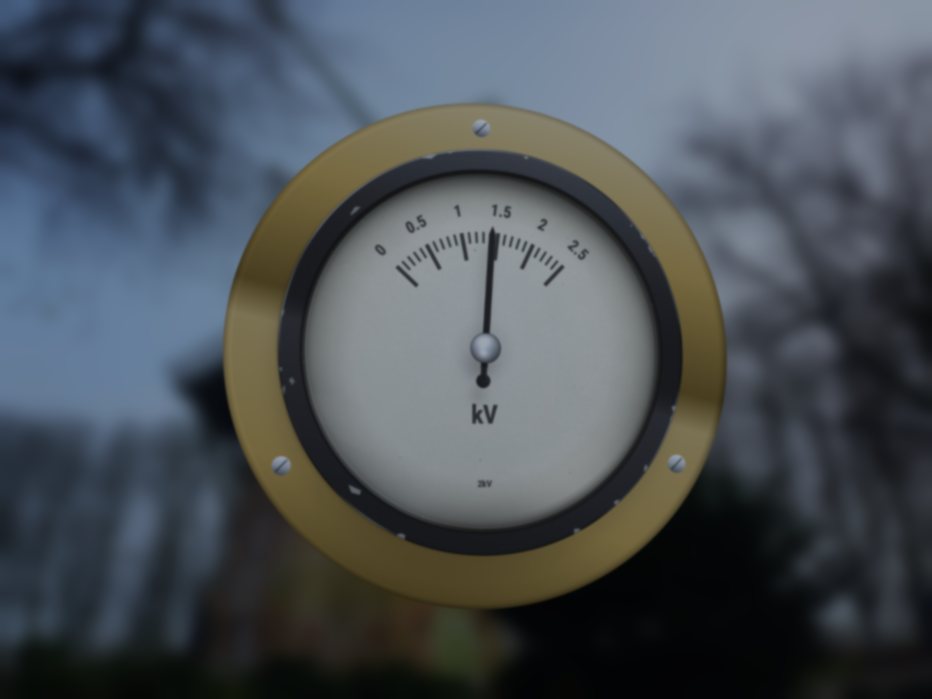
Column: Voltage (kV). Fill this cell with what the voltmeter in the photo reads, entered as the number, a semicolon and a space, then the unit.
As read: 1.4; kV
